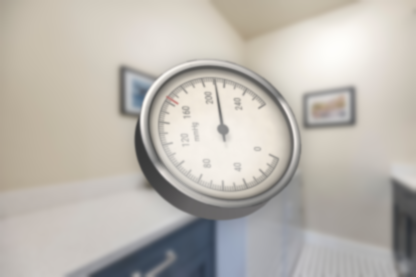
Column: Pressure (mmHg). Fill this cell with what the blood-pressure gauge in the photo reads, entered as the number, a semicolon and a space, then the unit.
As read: 210; mmHg
